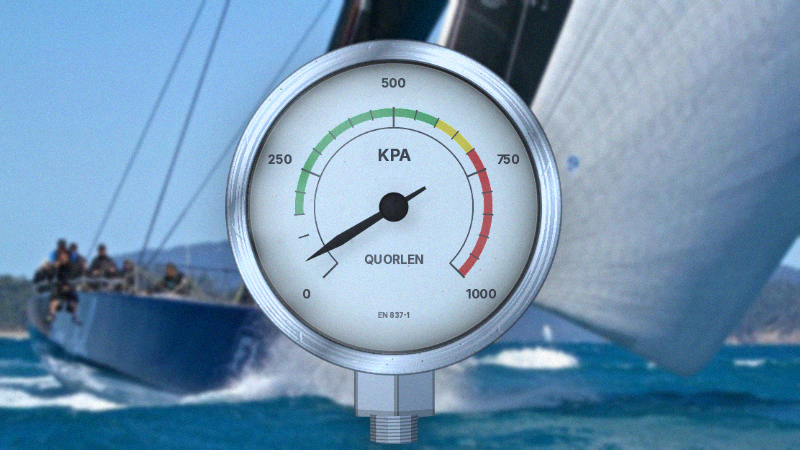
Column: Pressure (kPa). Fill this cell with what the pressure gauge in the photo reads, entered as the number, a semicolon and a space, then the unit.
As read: 50; kPa
